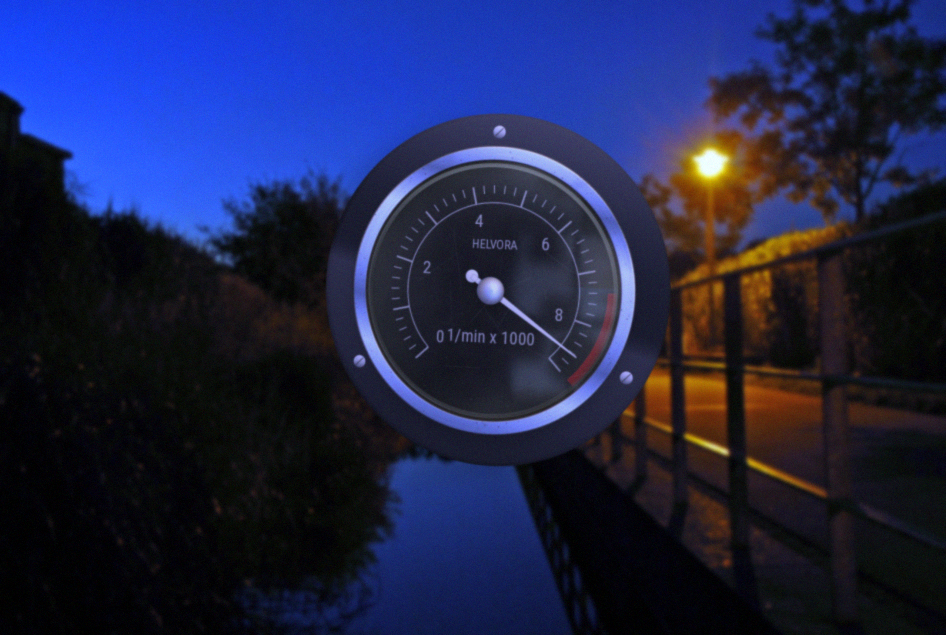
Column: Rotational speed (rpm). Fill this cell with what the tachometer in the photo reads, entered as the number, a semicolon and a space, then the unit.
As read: 8600; rpm
